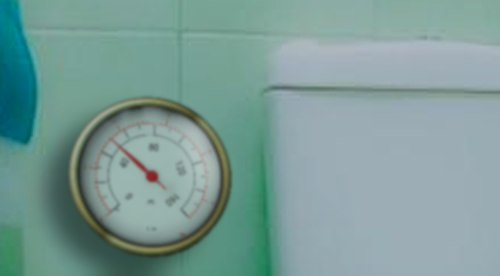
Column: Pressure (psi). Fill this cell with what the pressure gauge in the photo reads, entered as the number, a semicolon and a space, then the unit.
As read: 50; psi
